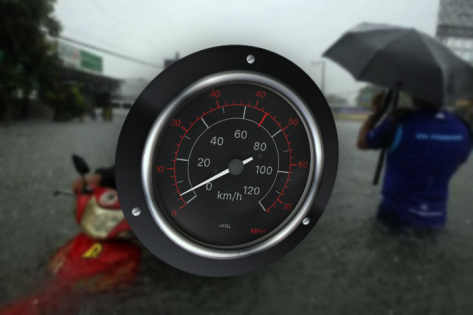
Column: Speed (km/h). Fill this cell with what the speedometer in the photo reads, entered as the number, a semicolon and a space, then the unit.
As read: 5; km/h
